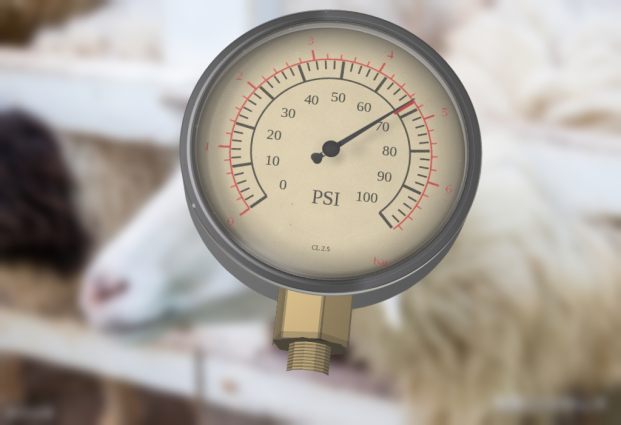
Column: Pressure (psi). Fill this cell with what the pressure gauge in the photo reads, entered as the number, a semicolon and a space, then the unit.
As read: 68; psi
